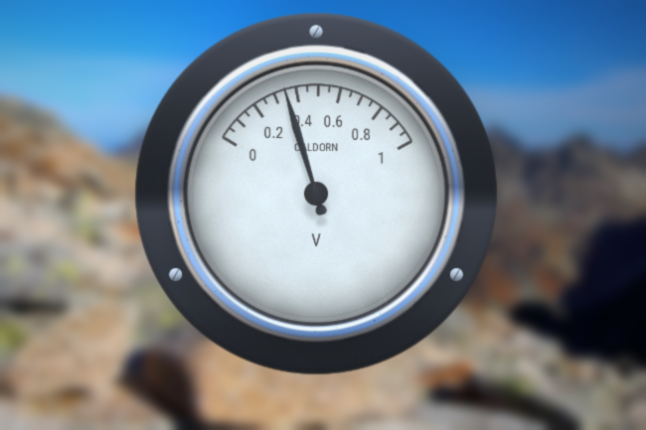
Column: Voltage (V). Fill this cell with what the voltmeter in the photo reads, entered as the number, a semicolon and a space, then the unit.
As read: 0.35; V
